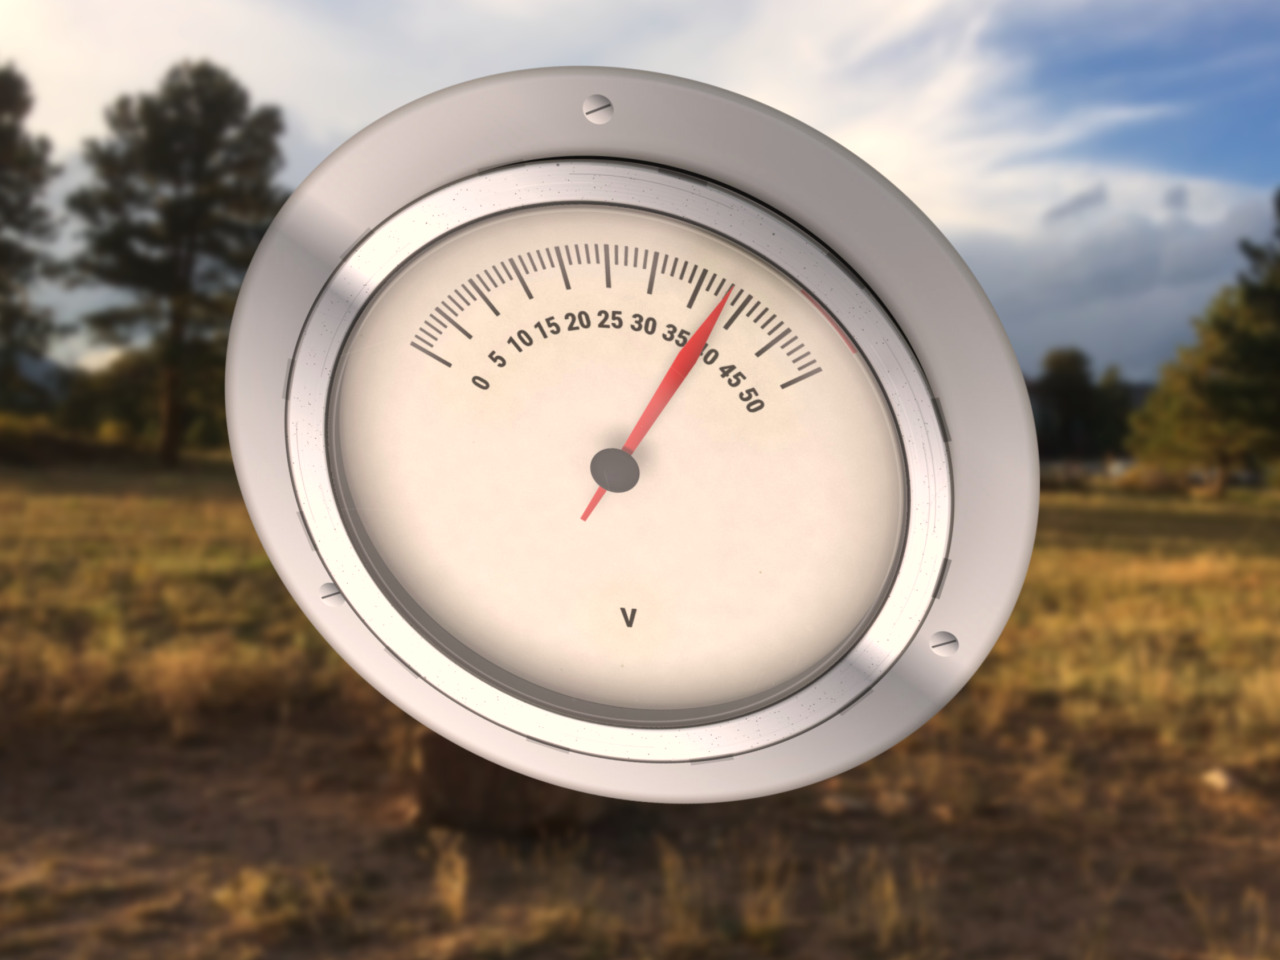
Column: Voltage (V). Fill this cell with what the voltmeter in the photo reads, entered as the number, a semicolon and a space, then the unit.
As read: 38; V
